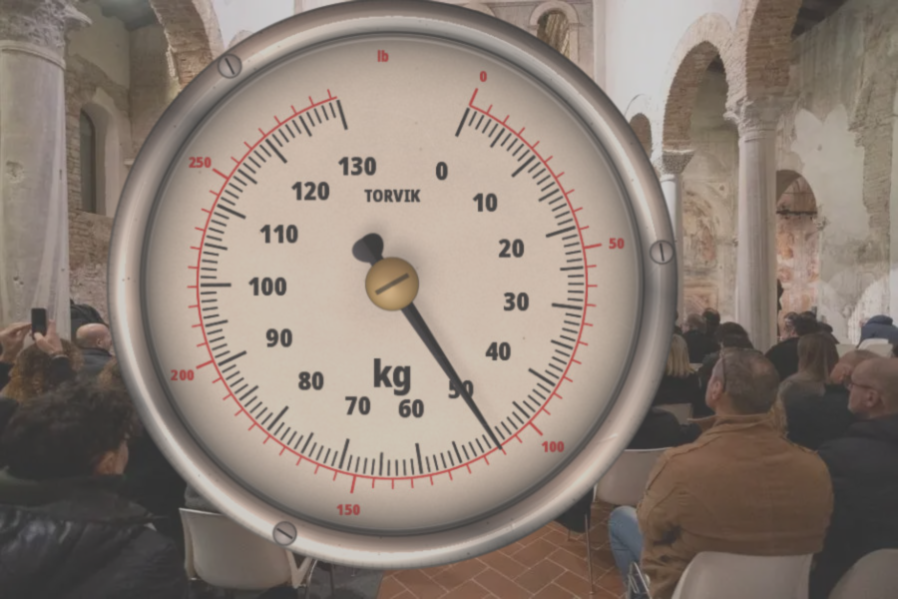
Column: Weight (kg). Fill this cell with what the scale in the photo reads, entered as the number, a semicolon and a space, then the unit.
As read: 50; kg
